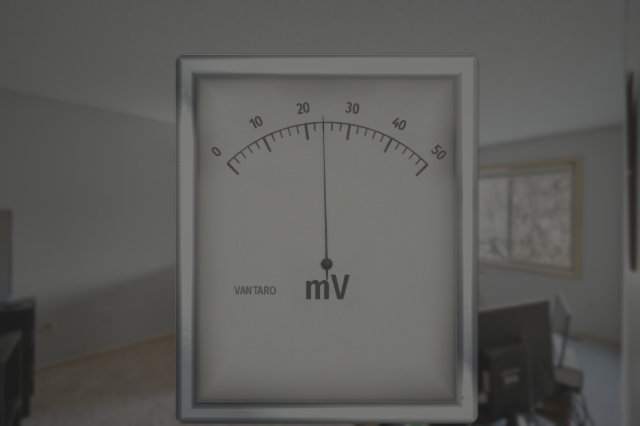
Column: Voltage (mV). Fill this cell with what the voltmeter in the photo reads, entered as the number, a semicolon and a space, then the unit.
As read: 24; mV
